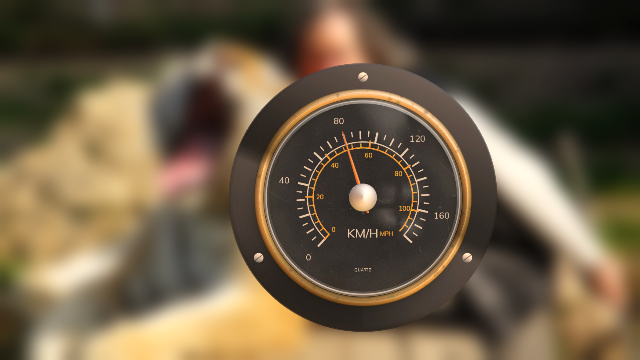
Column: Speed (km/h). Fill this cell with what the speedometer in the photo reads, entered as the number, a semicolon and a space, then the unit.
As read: 80; km/h
